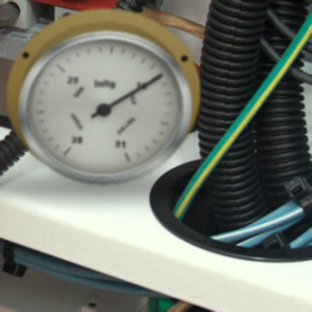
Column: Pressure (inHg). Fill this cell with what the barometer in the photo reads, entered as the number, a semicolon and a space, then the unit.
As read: 30; inHg
